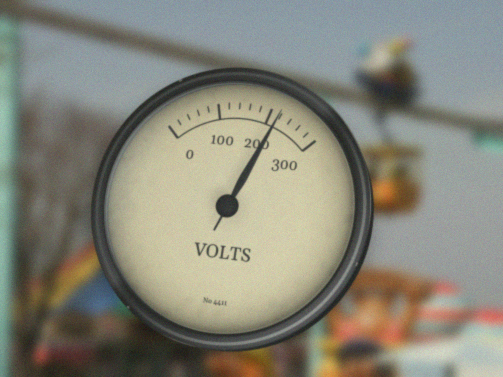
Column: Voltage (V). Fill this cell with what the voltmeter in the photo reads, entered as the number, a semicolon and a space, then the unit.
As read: 220; V
